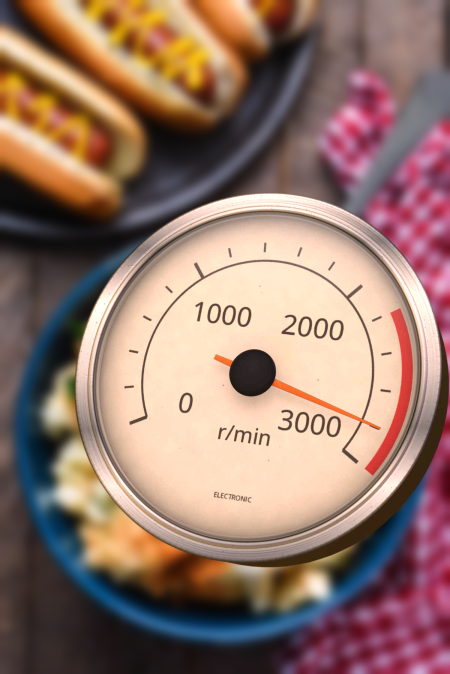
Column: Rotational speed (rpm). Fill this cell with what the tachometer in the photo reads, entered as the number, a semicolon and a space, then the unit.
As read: 2800; rpm
